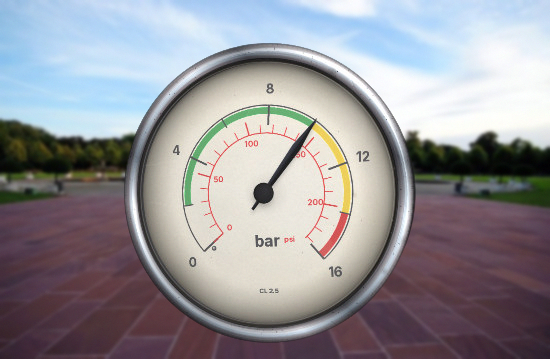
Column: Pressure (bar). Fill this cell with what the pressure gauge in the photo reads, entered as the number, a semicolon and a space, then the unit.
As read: 10; bar
